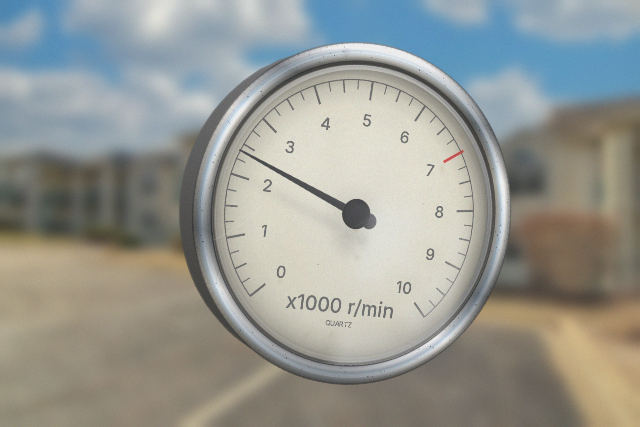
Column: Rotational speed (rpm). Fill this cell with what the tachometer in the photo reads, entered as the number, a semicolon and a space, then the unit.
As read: 2375; rpm
